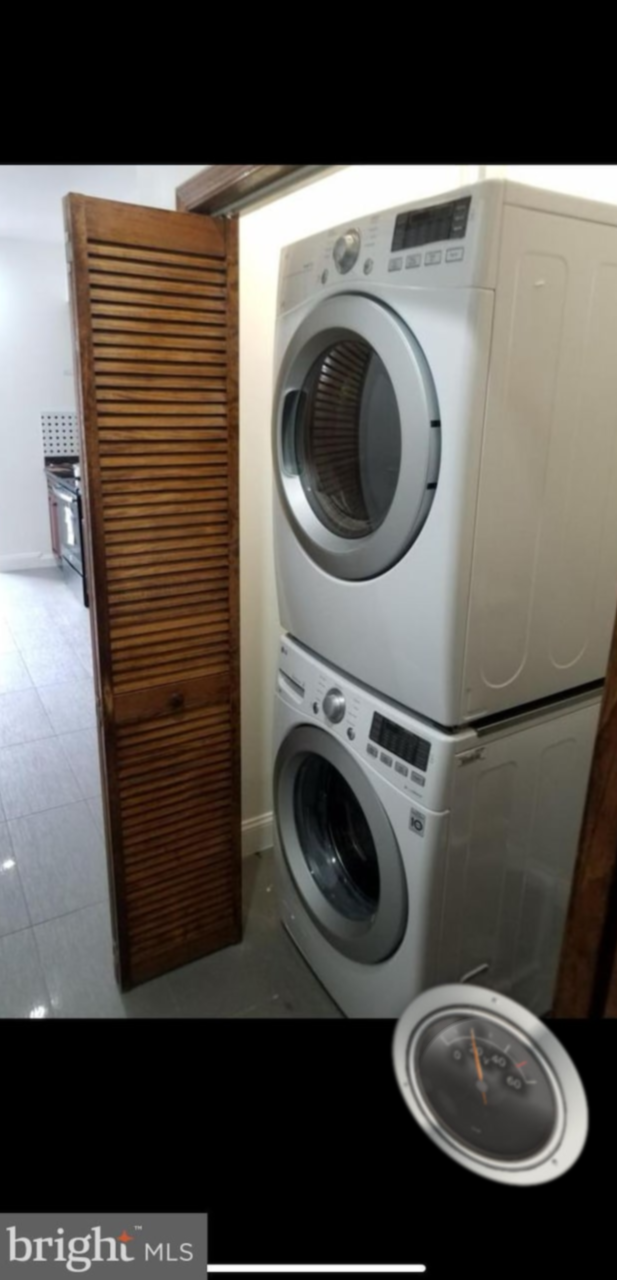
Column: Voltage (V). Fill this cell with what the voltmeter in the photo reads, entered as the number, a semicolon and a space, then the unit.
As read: 20; V
